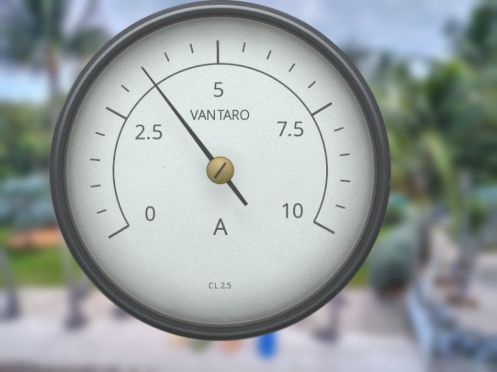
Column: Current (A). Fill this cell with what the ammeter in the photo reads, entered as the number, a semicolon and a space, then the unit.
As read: 3.5; A
